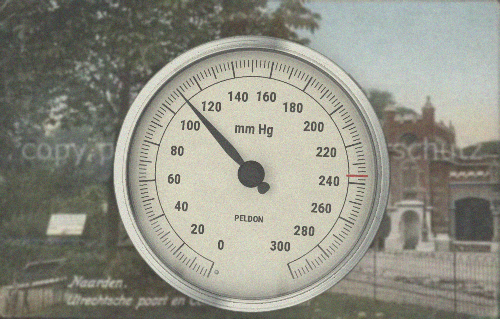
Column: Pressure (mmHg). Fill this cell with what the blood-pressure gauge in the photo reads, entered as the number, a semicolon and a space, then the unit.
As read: 110; mmHg
